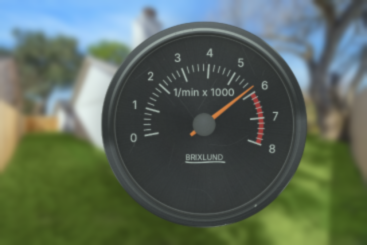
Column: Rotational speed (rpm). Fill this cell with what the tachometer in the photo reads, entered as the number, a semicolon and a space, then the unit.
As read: 5800; rpm
